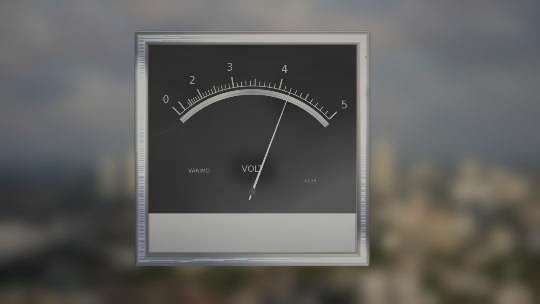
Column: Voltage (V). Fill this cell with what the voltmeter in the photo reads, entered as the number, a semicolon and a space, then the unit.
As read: 4.2; V
